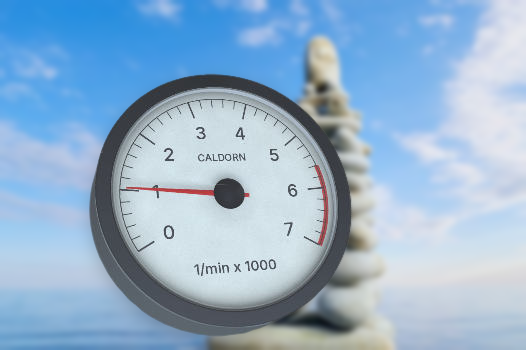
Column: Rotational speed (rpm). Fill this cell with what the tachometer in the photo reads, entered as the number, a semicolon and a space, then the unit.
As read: 1000; rpm
